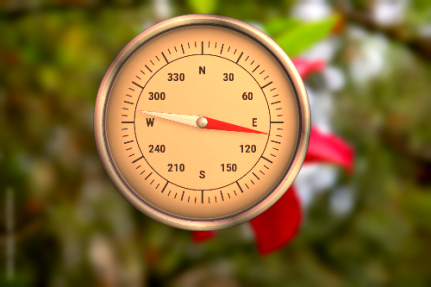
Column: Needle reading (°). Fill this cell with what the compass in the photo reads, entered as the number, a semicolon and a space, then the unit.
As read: 100; °
